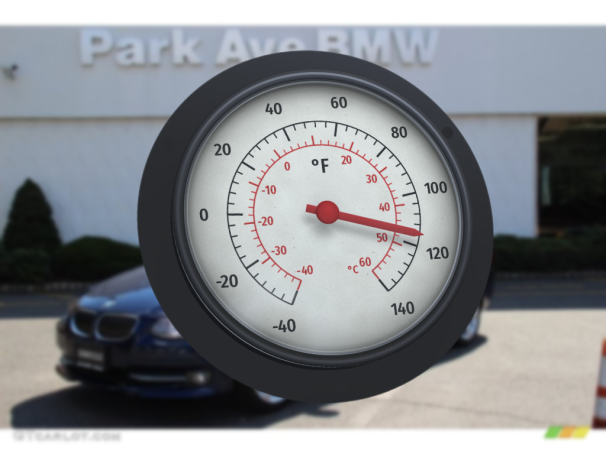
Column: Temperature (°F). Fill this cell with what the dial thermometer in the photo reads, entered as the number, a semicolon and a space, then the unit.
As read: 116; °F
